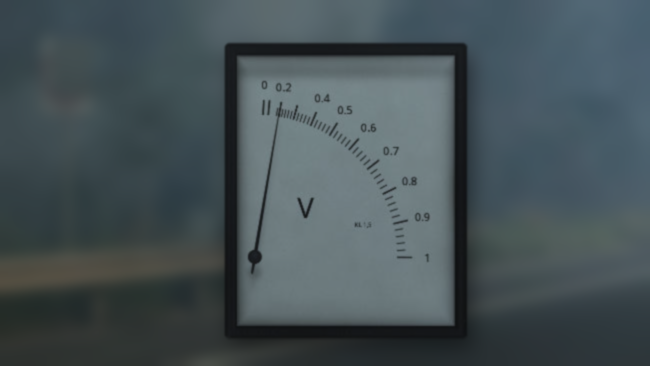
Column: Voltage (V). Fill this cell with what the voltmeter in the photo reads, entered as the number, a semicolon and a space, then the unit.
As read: 0.2; V
